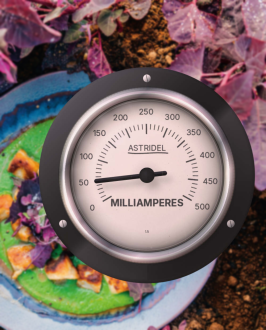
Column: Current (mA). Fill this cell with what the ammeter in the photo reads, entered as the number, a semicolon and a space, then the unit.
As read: 50; mA
